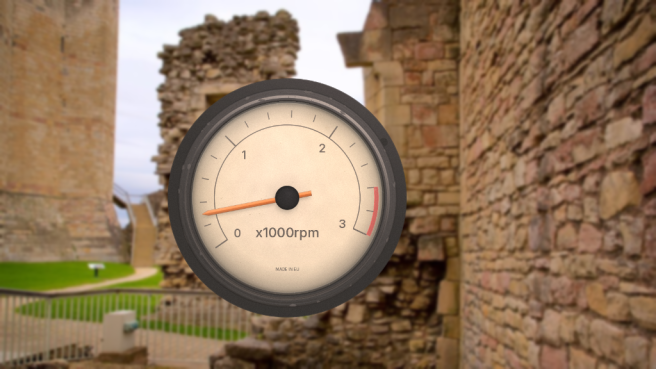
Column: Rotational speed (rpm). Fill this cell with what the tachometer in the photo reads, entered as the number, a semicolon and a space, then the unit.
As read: 300; rpm
